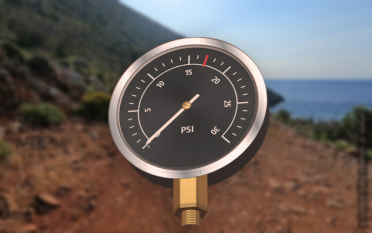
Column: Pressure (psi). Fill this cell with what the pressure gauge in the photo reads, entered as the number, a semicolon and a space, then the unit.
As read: 0; psi
